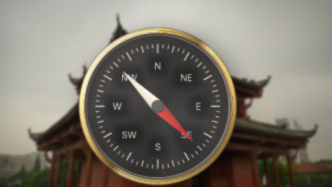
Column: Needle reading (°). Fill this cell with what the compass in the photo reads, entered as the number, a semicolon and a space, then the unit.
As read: 135; °
